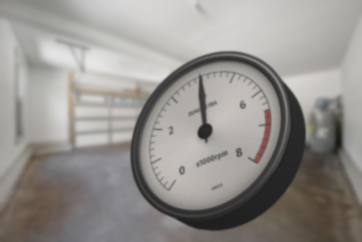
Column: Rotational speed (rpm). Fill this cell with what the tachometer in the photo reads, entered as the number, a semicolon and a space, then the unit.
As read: 4000; rpm
